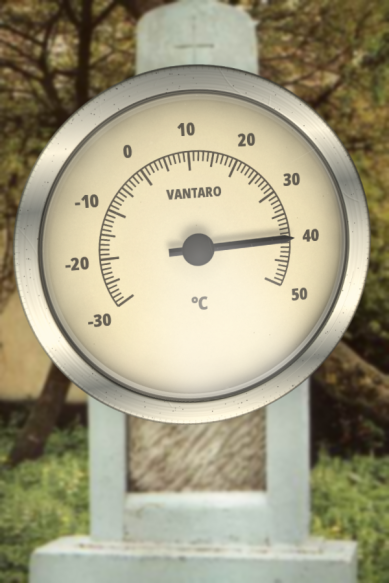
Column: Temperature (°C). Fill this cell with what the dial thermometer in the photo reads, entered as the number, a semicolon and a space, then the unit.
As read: 40; °C
